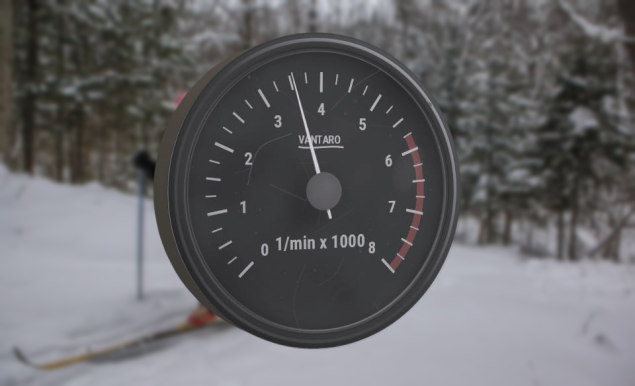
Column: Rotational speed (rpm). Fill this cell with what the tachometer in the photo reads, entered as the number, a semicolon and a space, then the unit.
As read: 3500; rpm
